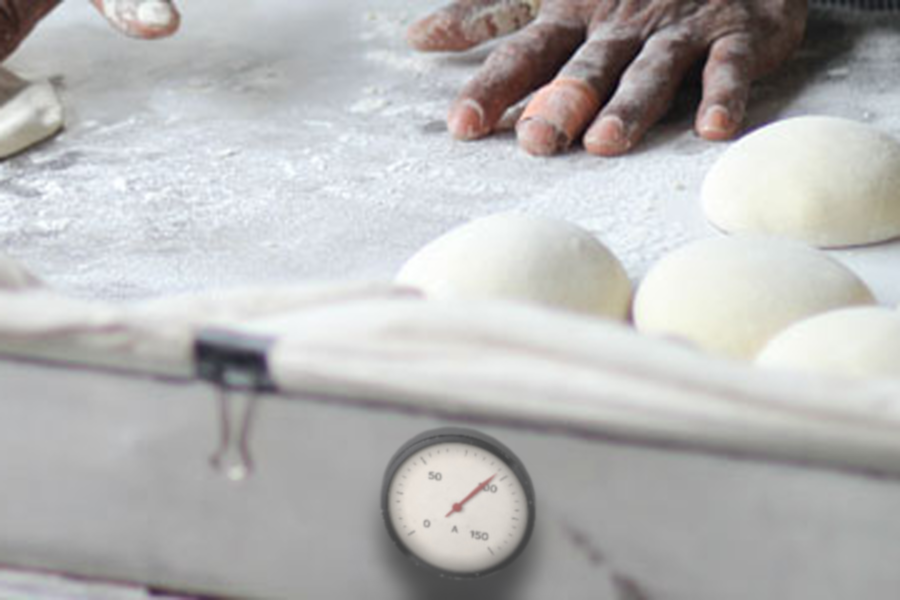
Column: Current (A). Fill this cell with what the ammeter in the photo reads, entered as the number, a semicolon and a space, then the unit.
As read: 95; A
